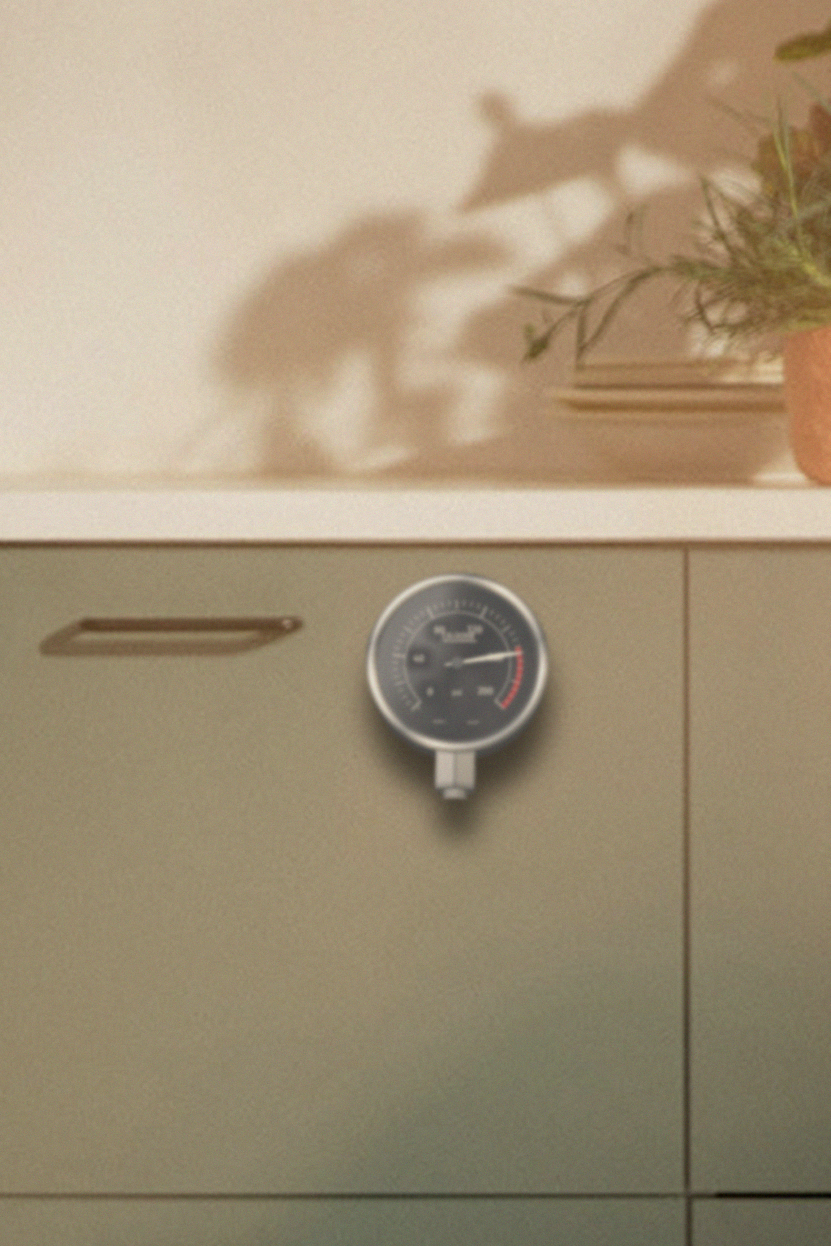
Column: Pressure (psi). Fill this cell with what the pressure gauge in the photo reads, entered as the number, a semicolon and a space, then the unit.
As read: 160; psi
